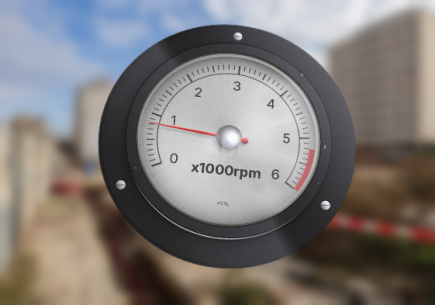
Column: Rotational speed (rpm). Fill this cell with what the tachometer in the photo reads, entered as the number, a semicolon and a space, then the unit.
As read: 800; rpm
